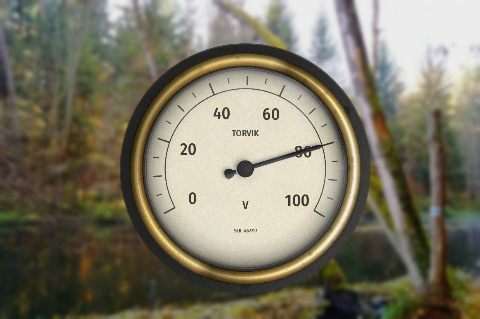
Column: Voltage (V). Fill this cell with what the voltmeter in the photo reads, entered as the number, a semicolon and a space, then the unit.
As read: 80; V
